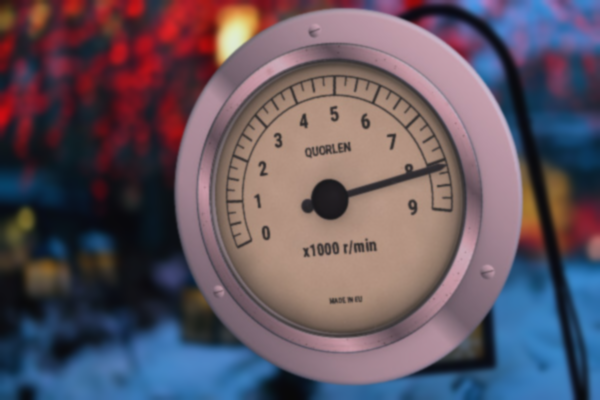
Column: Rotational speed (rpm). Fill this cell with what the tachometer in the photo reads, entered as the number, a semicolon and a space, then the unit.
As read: 8125; rpm
